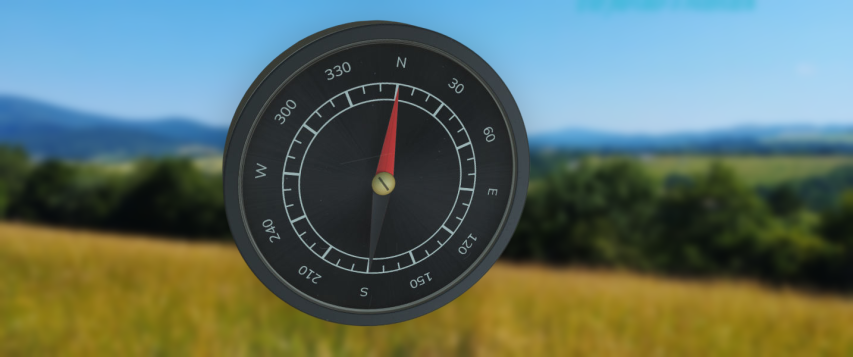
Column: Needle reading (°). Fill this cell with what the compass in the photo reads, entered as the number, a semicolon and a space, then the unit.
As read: 0; °
